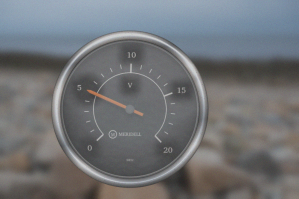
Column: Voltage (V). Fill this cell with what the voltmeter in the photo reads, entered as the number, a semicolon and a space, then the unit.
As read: 5; V
